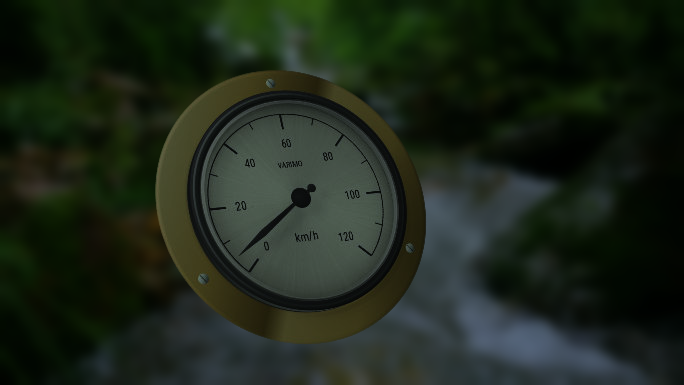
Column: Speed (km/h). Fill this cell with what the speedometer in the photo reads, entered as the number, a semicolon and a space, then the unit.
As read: 5; km/h
